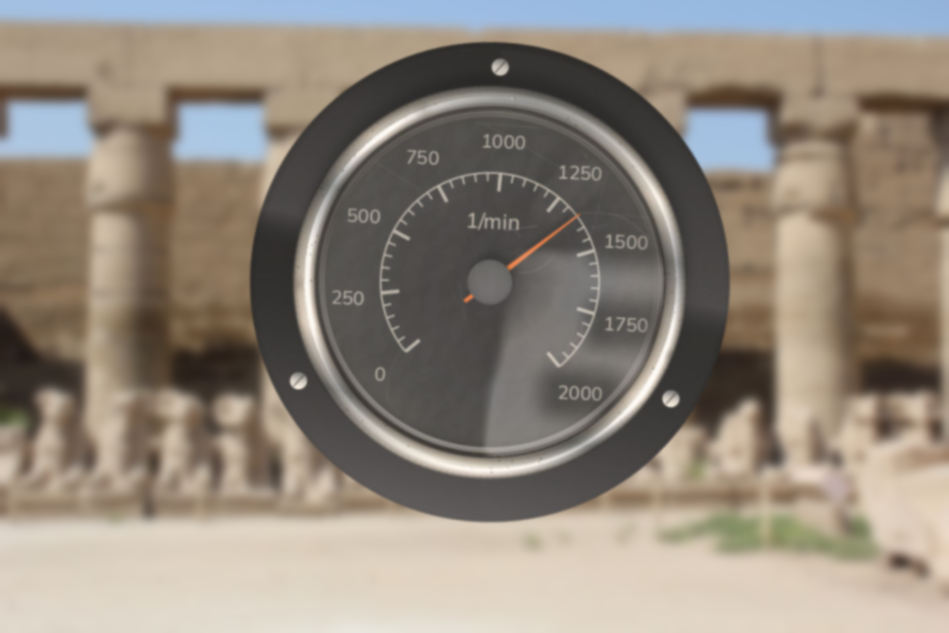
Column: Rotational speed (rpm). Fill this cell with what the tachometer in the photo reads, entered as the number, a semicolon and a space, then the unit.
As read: 1350; rpm
